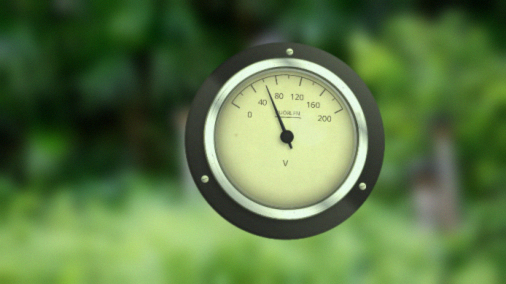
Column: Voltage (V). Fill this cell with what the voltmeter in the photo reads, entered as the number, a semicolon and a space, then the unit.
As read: 60; V
